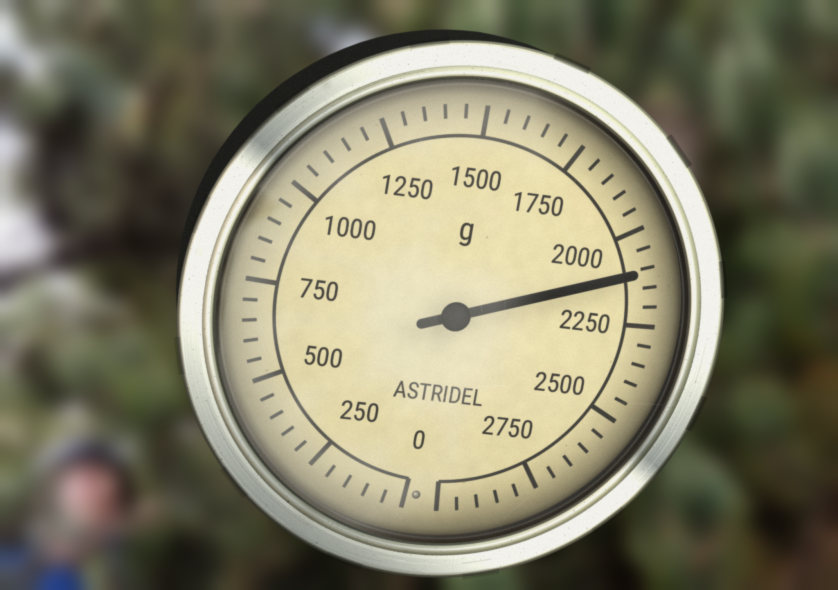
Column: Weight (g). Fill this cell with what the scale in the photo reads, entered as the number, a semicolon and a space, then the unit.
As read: 2100; g
